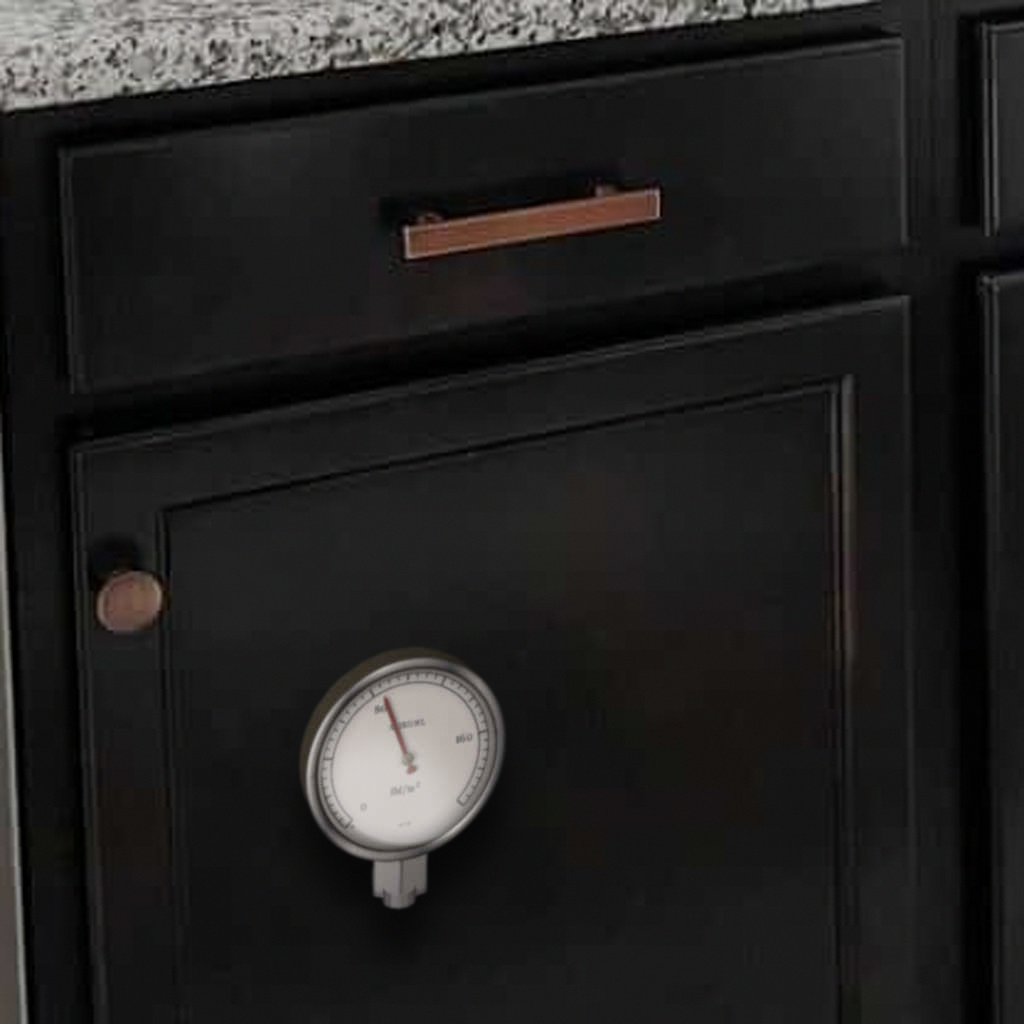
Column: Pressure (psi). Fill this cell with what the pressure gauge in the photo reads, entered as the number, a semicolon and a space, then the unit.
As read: 85; psi
